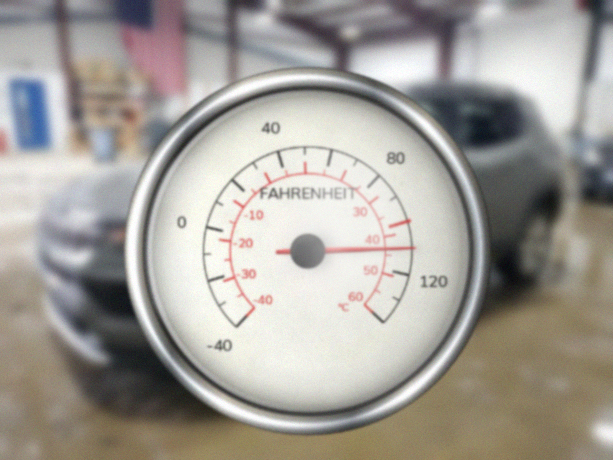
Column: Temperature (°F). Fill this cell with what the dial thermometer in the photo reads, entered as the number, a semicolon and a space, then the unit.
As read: 110; °F
